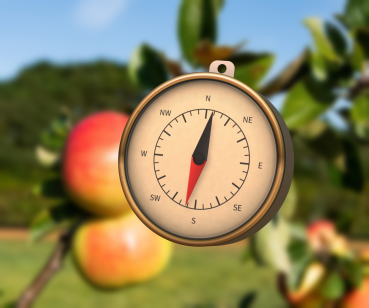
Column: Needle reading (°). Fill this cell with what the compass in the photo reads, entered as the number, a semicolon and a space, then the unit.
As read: 190; °
